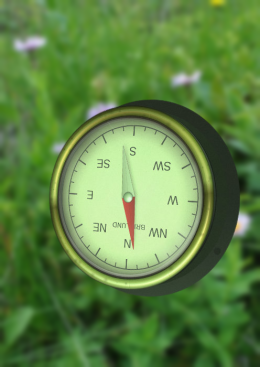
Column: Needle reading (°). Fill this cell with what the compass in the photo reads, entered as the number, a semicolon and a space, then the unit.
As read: 350; °
